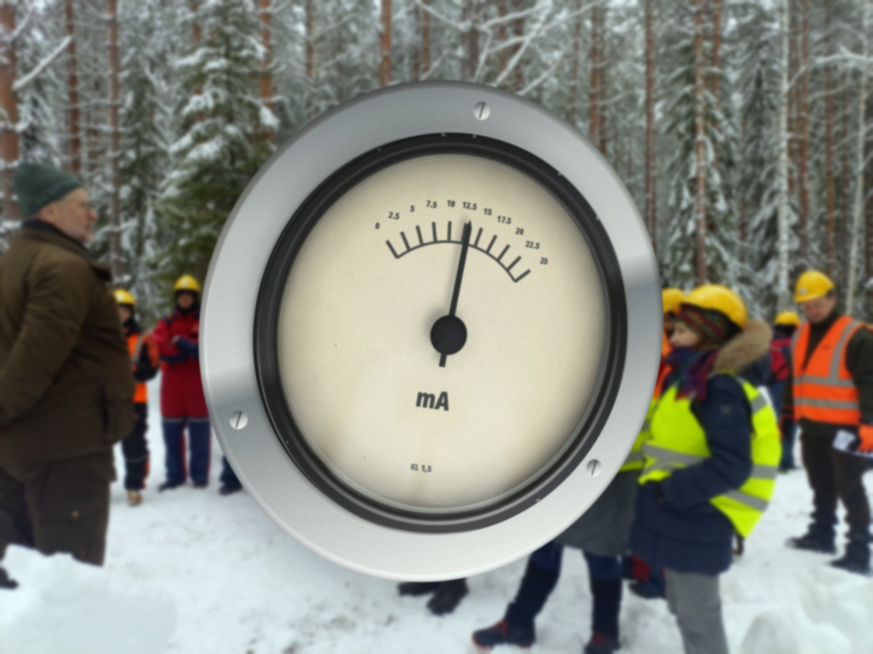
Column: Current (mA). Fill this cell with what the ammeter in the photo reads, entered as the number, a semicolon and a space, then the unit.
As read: 12.5; mA
